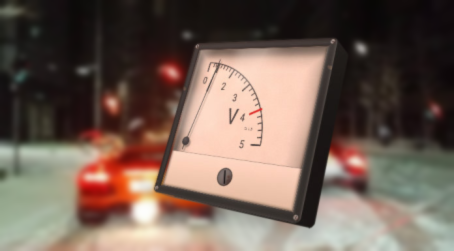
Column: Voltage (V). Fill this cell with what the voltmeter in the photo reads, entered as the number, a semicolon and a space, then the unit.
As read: 1; V
